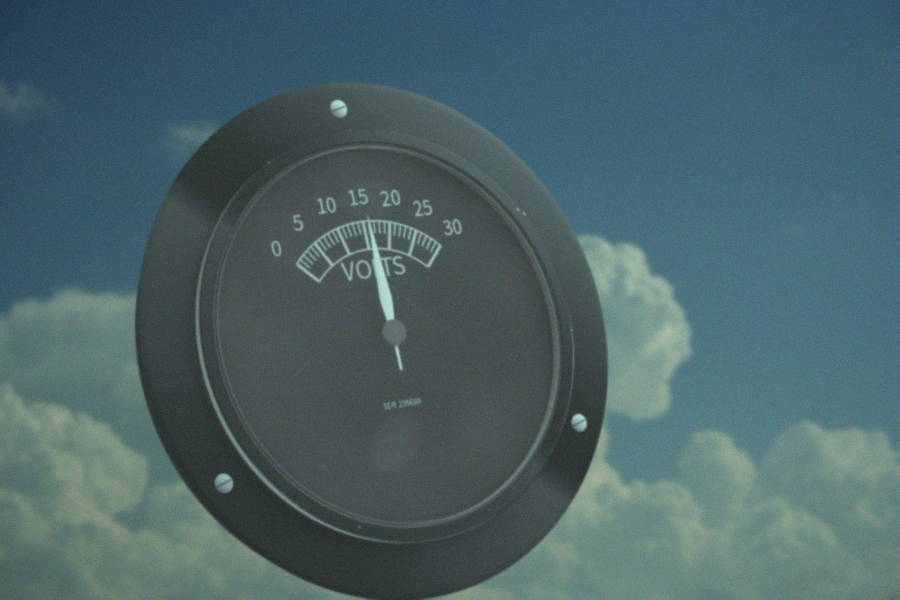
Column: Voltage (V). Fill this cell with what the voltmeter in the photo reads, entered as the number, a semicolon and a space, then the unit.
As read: 15; V
